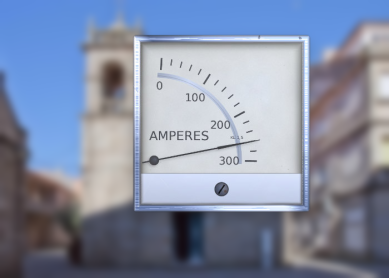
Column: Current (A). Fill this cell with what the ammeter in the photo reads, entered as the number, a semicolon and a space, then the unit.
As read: 260; A
